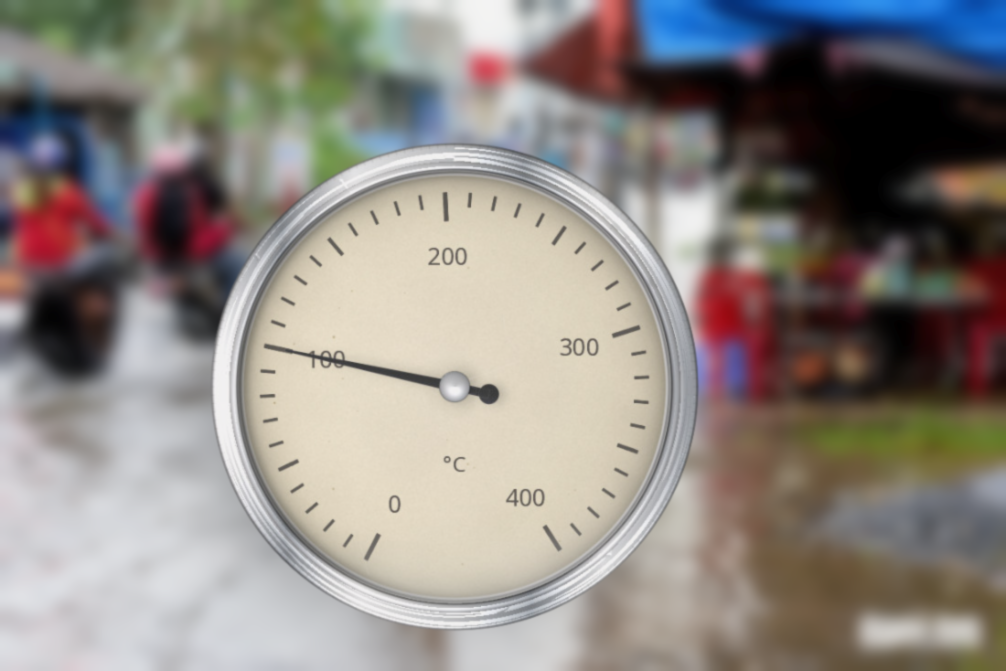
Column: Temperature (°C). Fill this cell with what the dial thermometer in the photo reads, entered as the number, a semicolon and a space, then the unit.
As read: 100; °C
